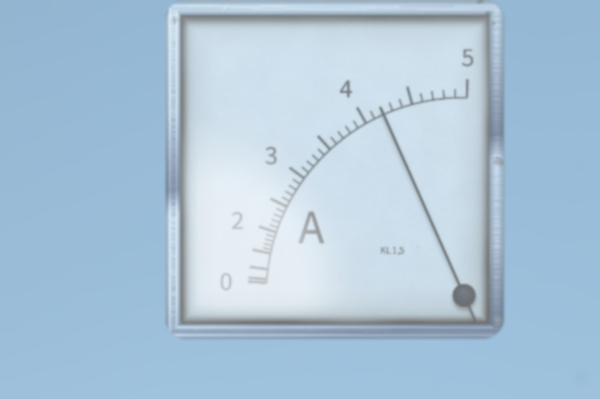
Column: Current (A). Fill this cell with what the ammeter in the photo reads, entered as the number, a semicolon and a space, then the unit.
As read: 4.2; A
